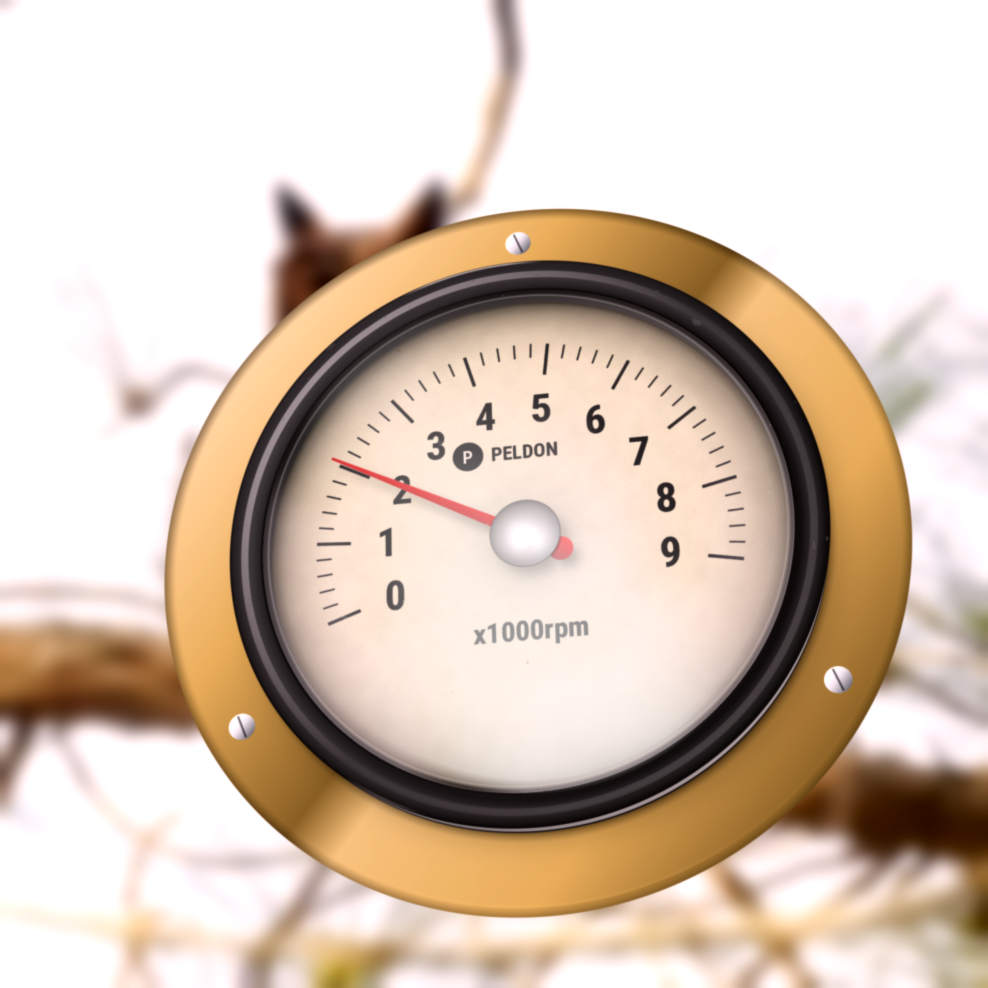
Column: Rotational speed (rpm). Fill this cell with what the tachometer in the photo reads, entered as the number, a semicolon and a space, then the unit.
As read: 2000; rpm
